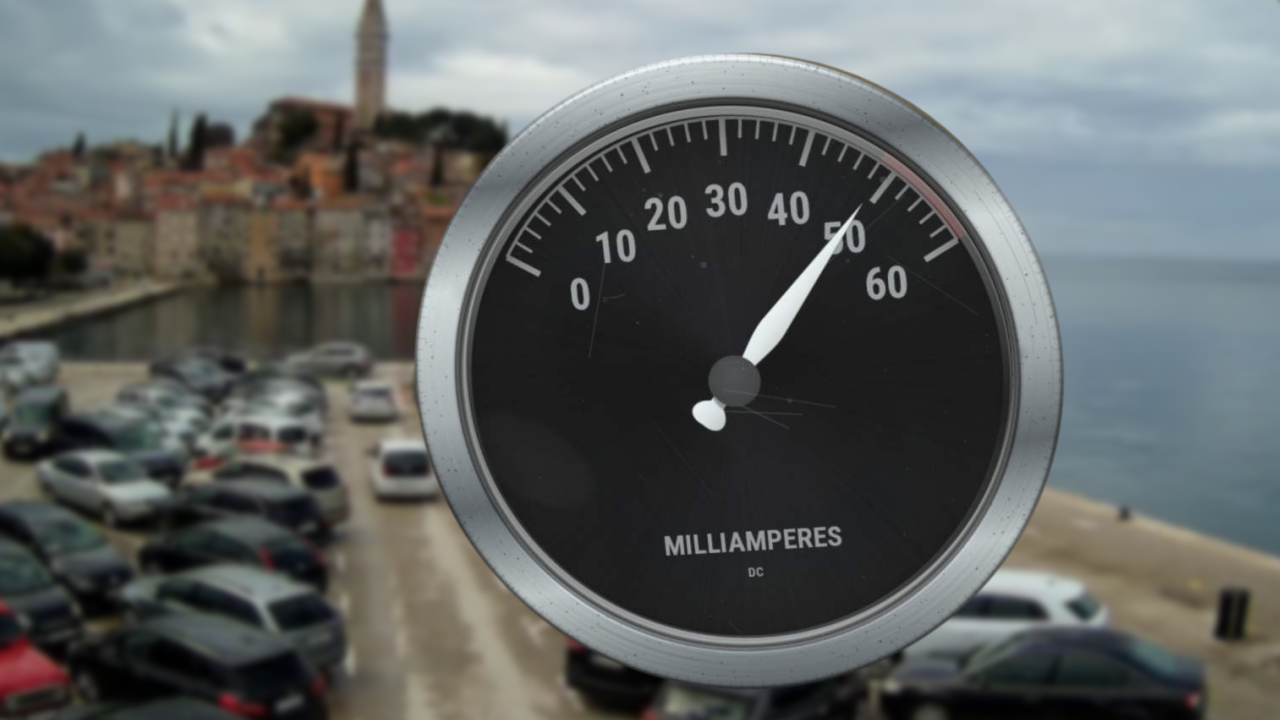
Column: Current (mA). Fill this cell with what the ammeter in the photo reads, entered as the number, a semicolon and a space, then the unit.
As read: 49; mA
